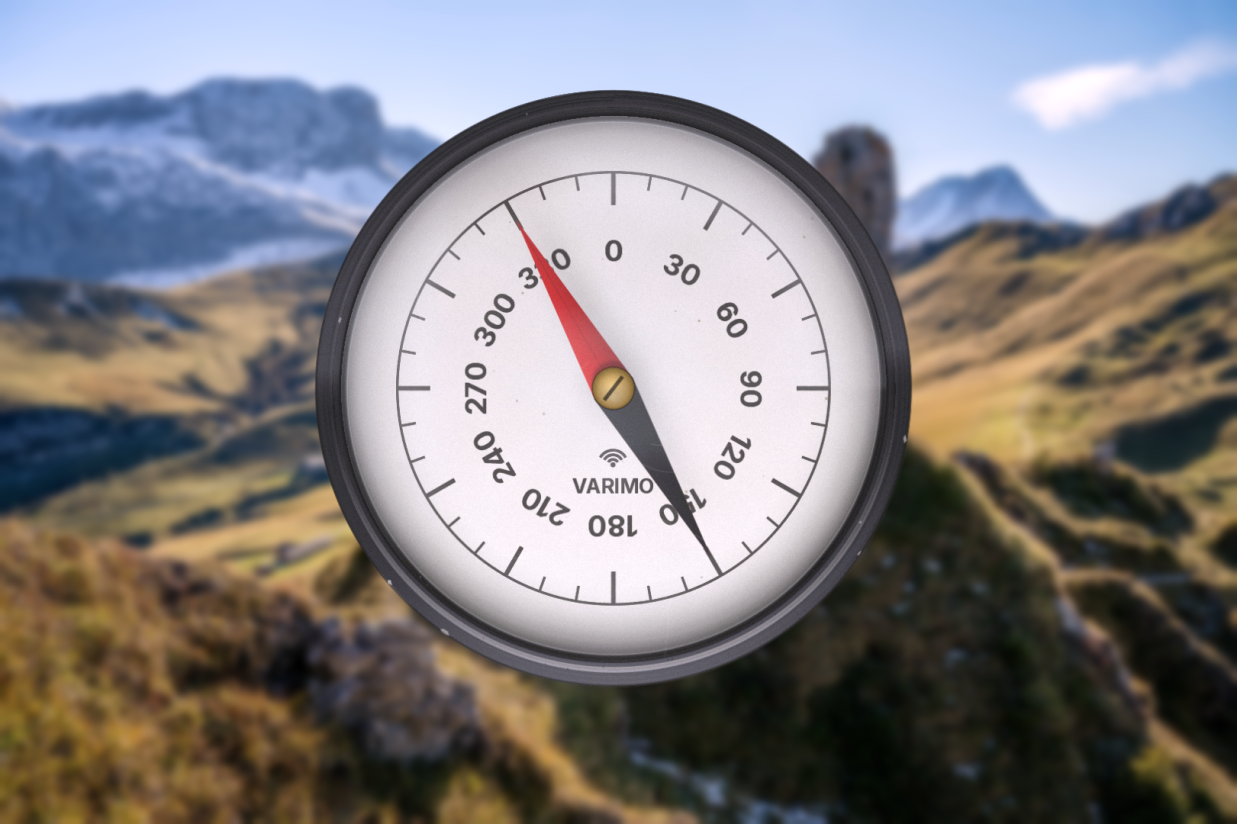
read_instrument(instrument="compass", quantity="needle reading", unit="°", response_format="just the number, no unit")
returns 330
